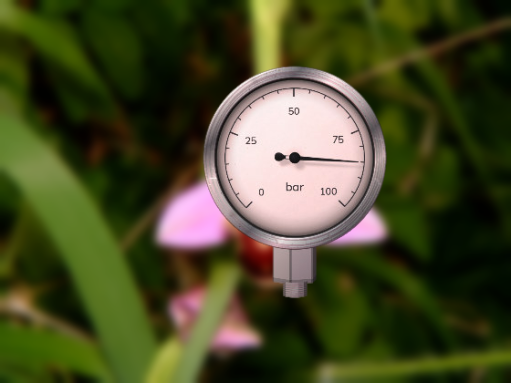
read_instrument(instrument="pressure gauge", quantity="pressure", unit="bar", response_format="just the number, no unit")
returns 85
